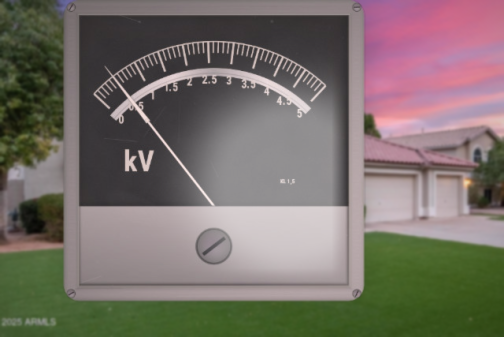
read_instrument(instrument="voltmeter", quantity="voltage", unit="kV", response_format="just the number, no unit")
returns 0.5
